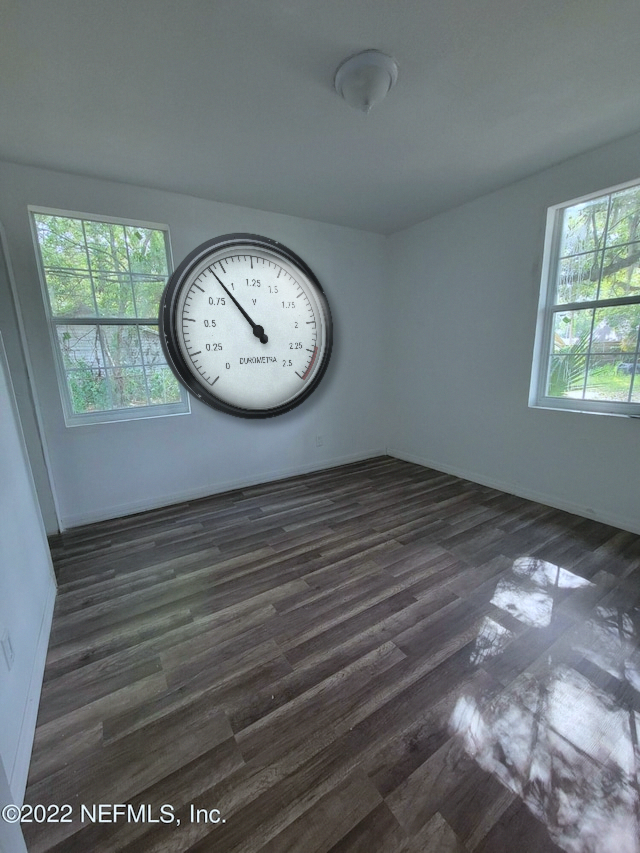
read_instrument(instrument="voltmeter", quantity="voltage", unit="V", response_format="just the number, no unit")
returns 0.9
